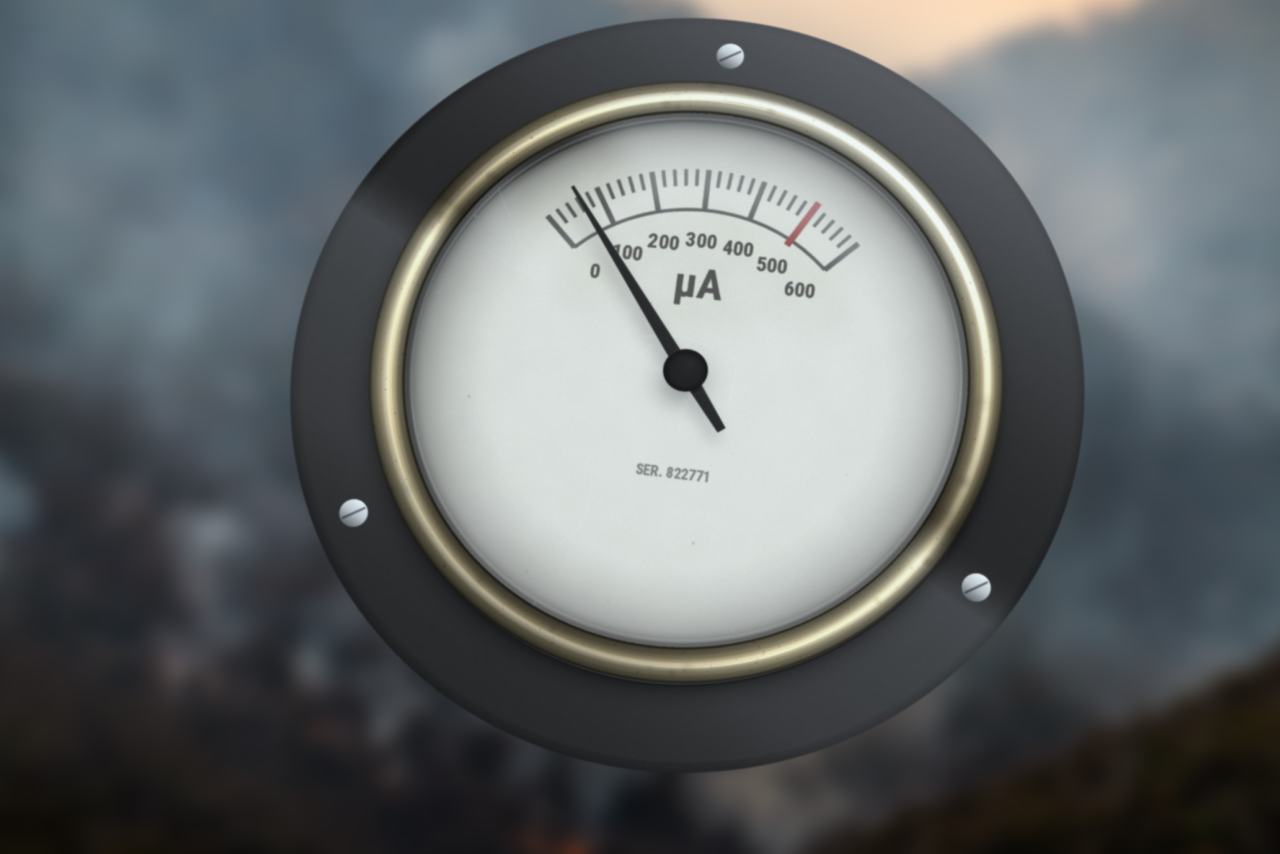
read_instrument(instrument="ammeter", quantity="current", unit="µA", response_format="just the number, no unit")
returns 60
